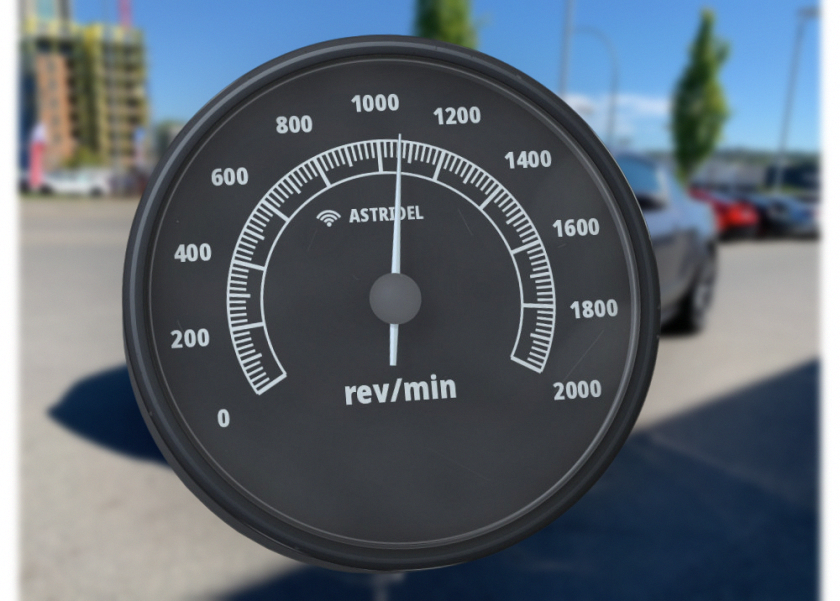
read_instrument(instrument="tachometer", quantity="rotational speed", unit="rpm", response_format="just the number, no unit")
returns 1060
